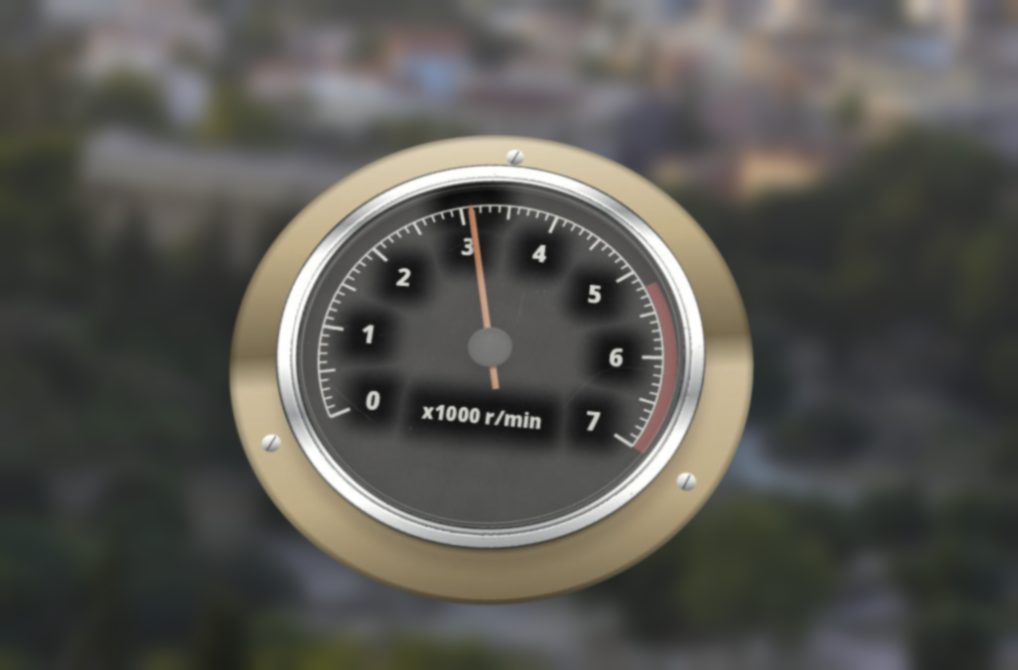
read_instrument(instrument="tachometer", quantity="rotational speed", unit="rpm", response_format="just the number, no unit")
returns 3100
